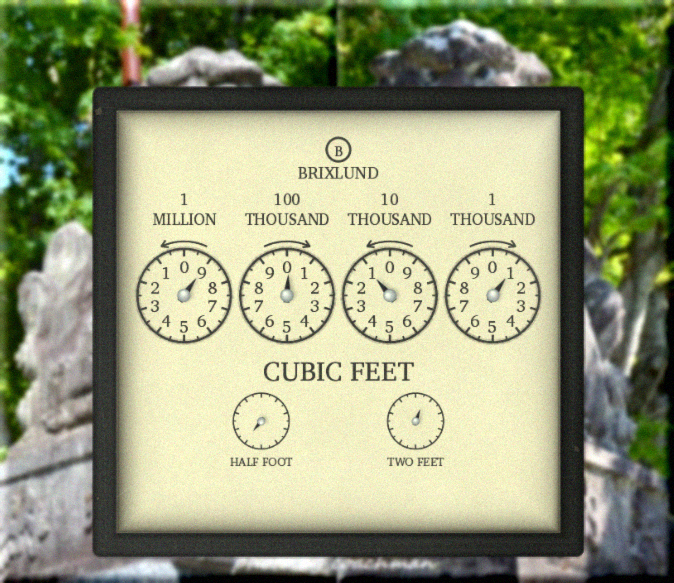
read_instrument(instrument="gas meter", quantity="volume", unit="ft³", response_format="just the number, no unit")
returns 901100
